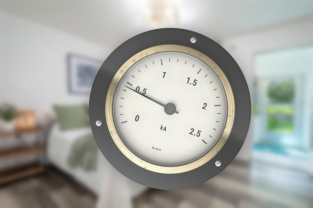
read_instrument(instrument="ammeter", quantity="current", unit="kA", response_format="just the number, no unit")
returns 0.45
